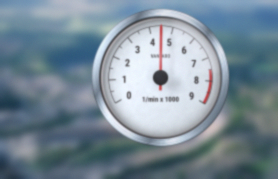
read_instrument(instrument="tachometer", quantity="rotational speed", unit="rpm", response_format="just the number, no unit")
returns 4500
